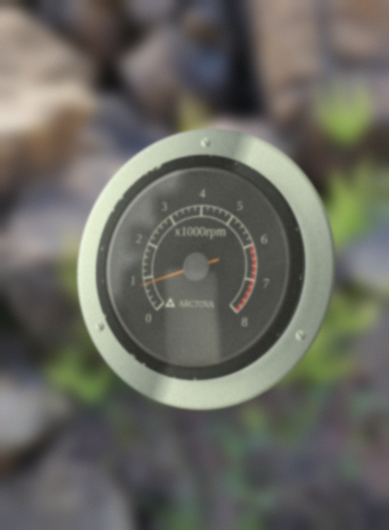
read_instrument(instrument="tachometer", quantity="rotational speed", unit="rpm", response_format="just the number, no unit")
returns 800
